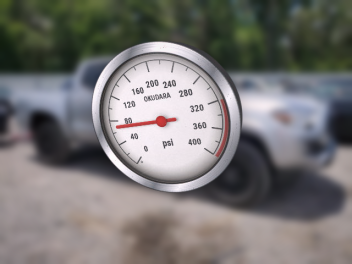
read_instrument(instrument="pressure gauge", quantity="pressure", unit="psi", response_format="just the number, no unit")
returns 70
